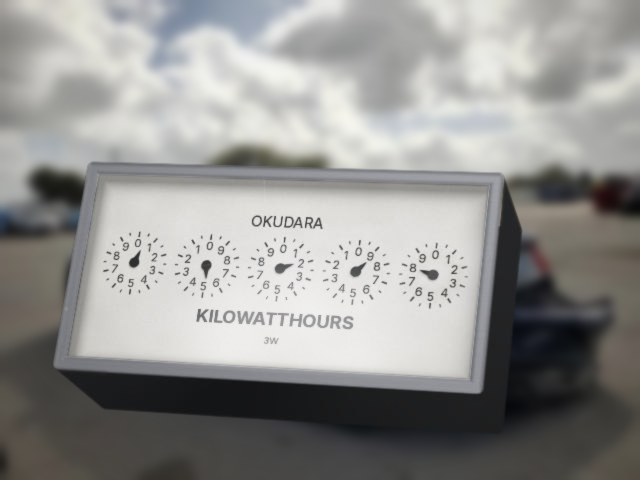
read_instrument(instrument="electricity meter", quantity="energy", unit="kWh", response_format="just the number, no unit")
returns 5188
